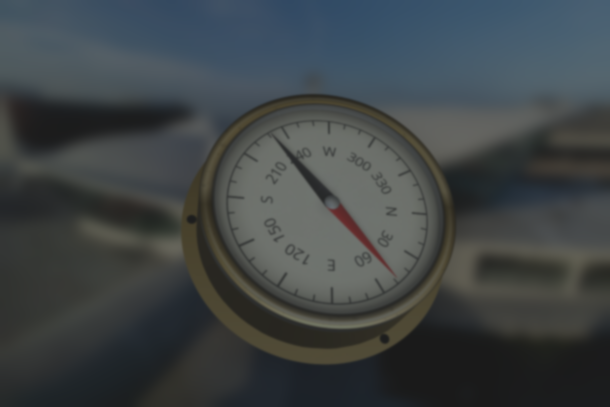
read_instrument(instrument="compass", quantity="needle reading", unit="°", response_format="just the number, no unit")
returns 50
